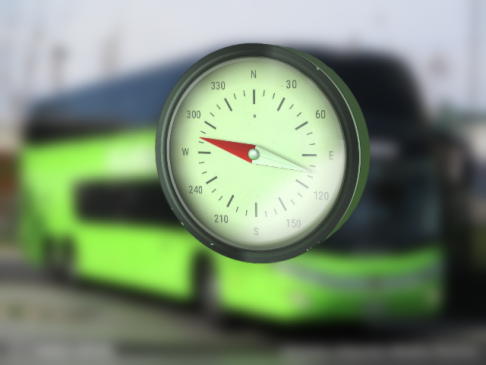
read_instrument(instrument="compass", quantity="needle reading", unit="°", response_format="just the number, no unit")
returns 285
